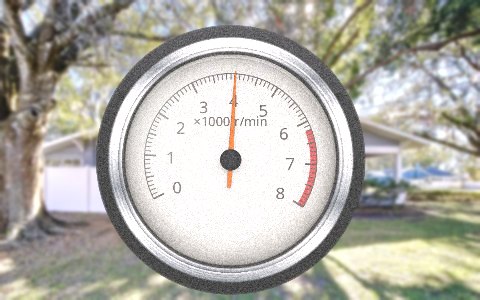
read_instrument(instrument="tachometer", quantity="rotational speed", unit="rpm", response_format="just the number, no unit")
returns 4000
